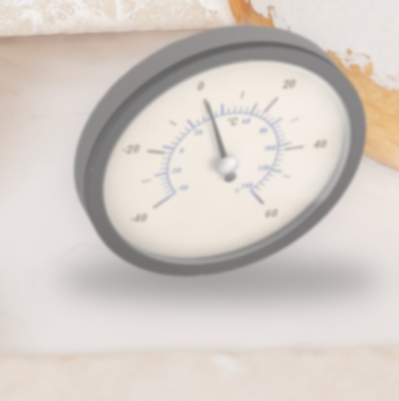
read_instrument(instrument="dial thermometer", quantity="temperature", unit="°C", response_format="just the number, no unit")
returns 0
